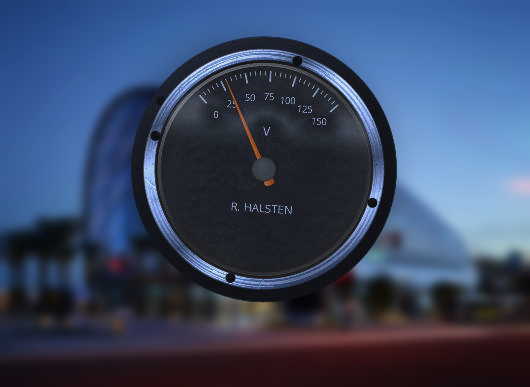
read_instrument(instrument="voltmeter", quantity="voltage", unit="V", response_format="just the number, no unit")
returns 30
